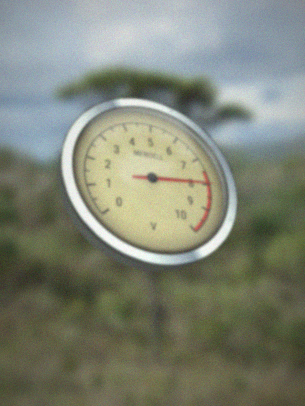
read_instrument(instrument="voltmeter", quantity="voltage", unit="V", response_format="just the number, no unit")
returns 8
